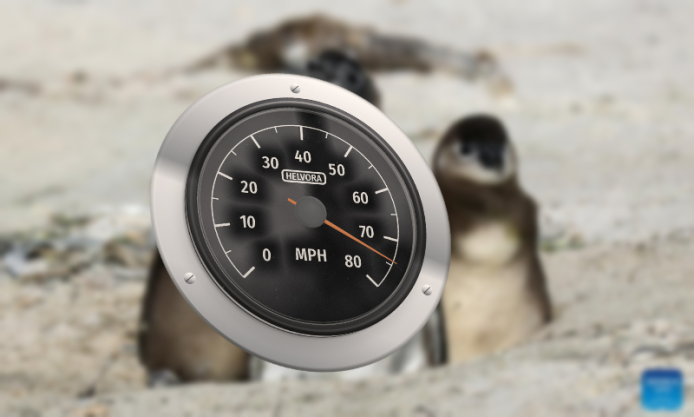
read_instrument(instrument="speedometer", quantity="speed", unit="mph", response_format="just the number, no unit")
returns 75
